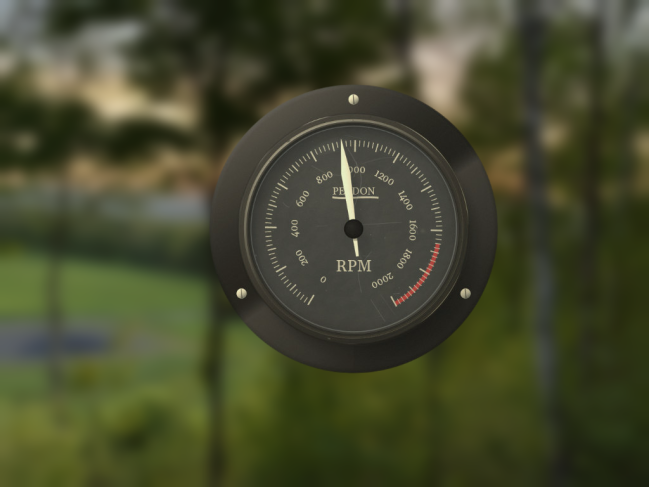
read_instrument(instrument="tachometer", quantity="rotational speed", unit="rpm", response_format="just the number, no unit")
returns 940
